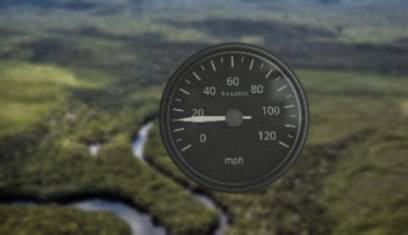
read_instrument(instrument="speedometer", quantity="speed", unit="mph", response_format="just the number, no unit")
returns 15
